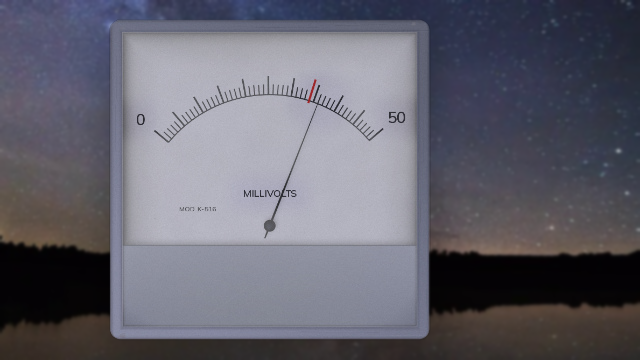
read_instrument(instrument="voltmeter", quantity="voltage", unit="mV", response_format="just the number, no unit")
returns 36
